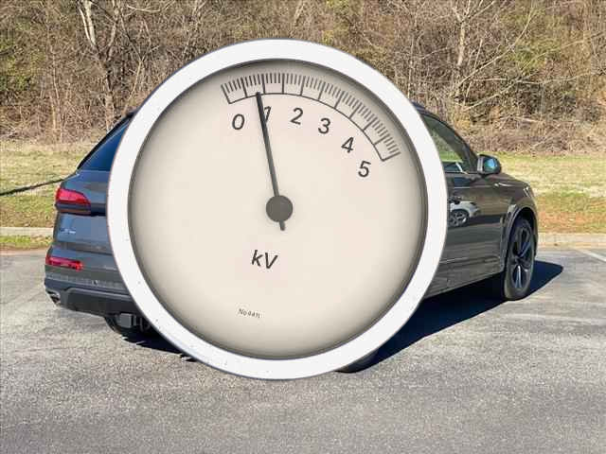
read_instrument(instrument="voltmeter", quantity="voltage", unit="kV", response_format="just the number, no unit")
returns 0.8
